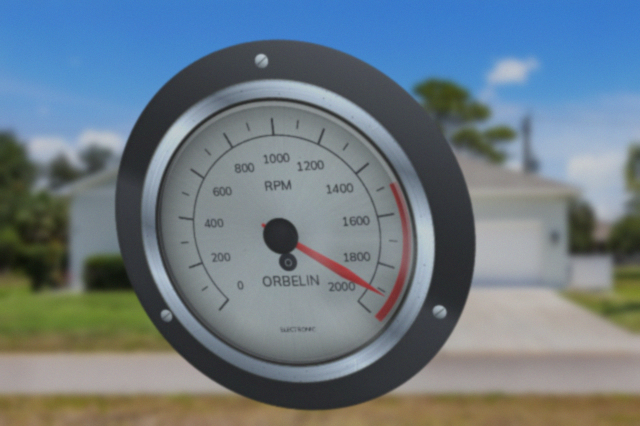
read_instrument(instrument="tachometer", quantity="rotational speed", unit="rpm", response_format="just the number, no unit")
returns 1900
